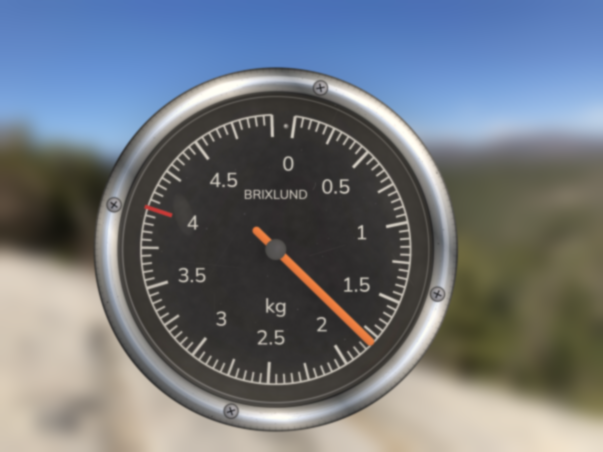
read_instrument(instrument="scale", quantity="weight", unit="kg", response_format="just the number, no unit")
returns 1.8
